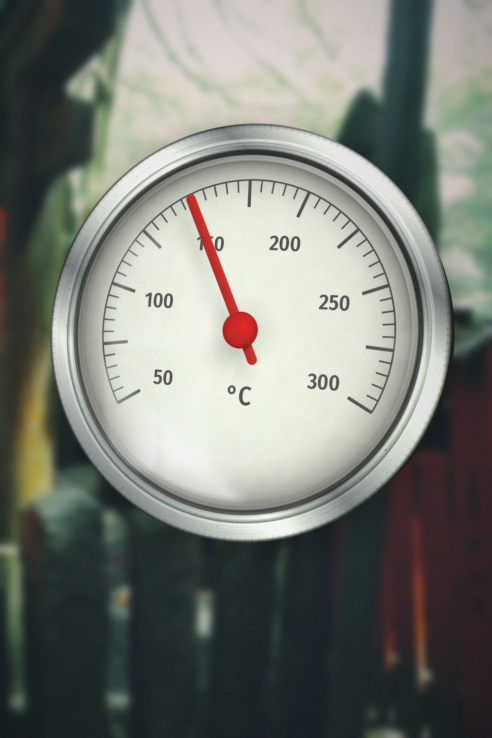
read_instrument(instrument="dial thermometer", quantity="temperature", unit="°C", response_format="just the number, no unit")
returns 150
